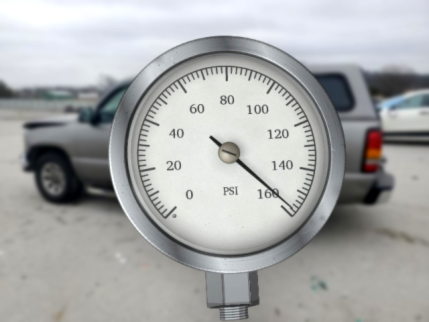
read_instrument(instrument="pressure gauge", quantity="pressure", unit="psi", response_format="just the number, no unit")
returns 158
